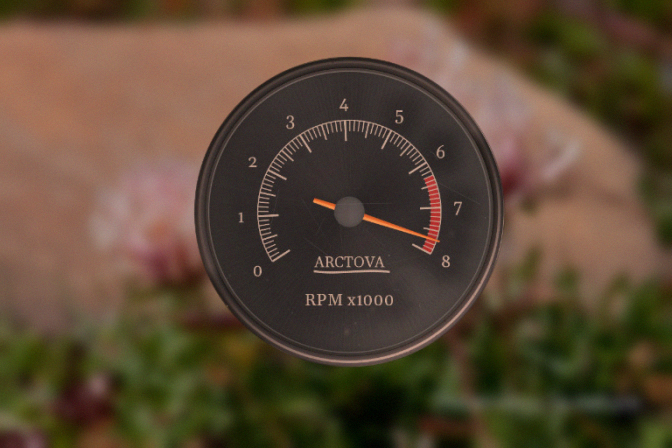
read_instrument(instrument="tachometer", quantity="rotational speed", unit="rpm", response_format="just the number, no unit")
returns 7700
